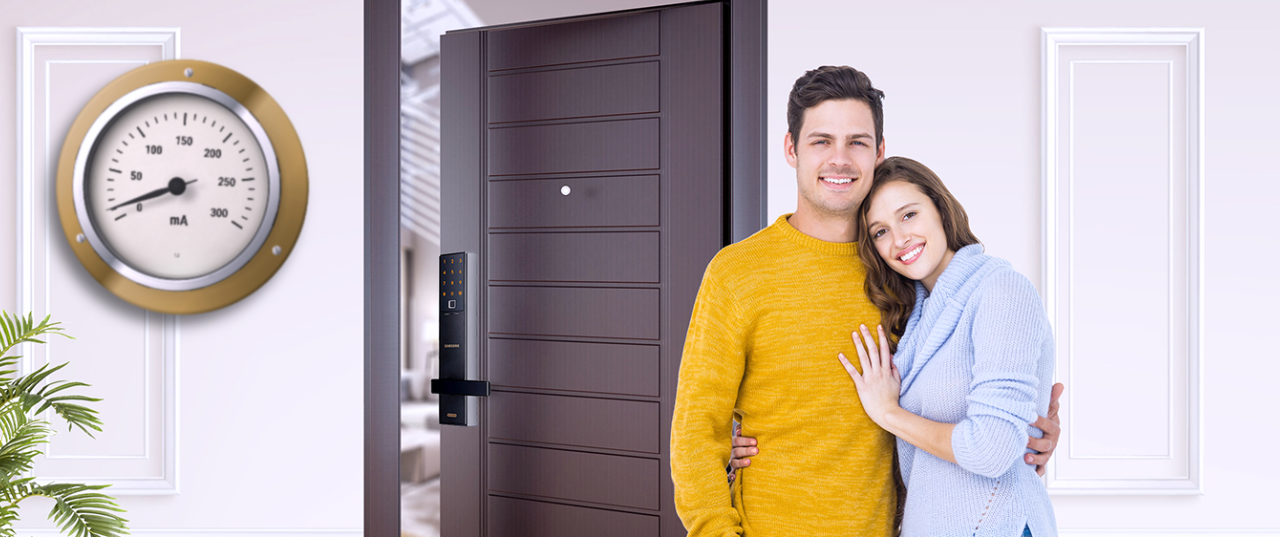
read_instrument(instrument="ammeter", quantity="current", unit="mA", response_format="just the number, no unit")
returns 10
